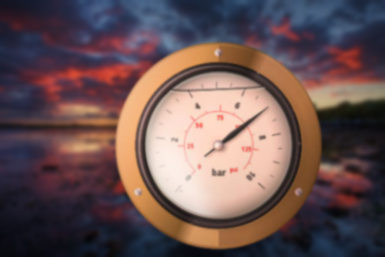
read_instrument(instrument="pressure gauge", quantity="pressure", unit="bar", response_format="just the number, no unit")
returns 7
